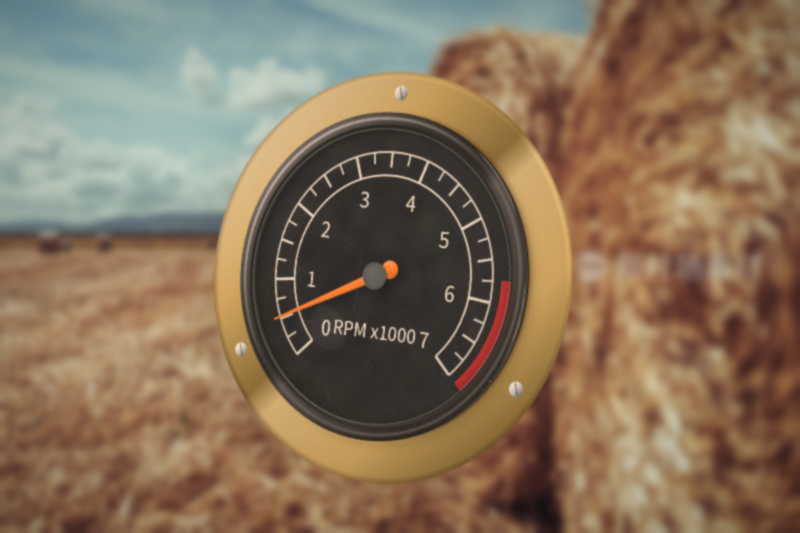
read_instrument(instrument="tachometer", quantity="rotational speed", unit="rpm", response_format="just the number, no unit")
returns 500
